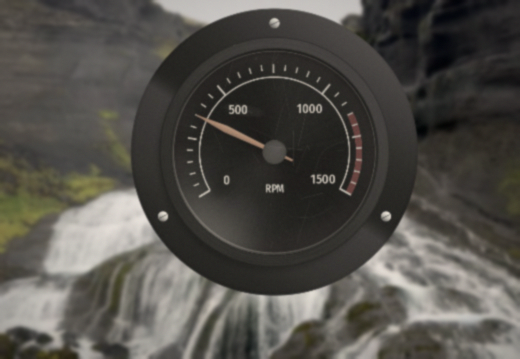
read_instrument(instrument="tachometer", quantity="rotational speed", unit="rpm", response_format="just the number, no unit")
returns 350
